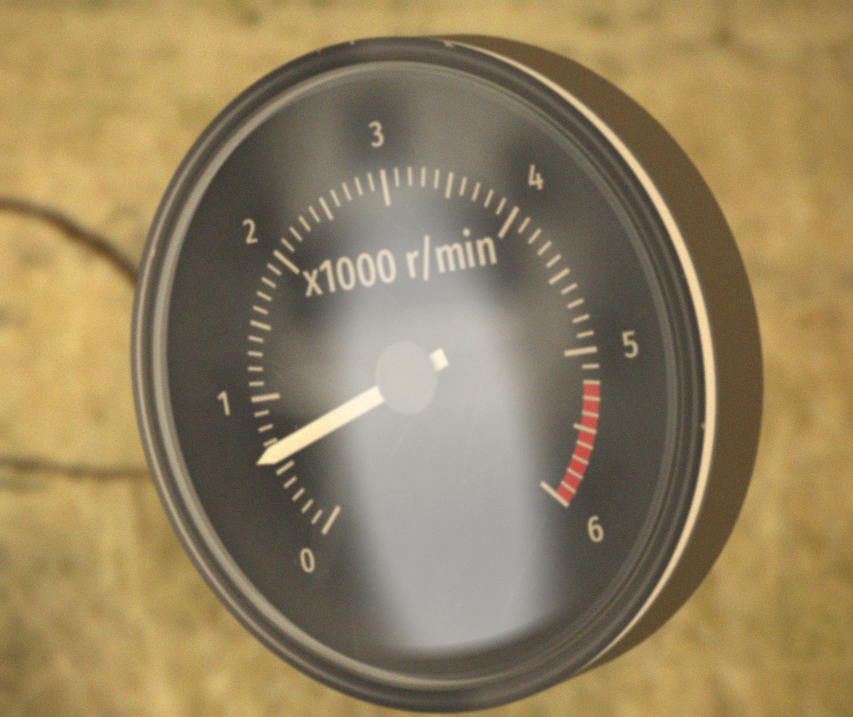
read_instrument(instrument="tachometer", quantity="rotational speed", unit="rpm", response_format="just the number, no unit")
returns 600
